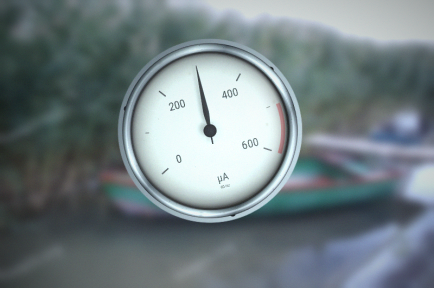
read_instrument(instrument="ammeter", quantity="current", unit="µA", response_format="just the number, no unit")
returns 300
